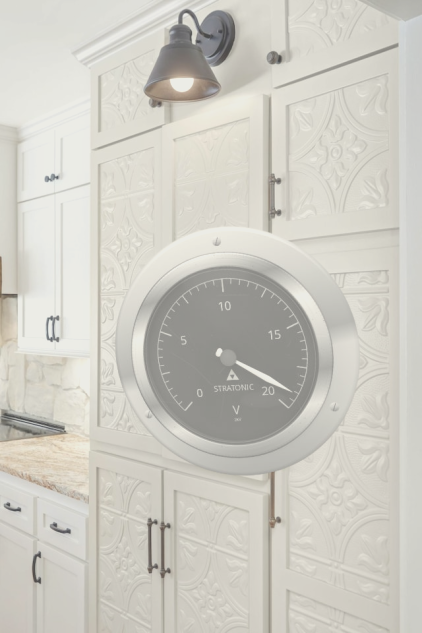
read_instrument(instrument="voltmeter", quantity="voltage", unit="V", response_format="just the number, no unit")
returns 19
